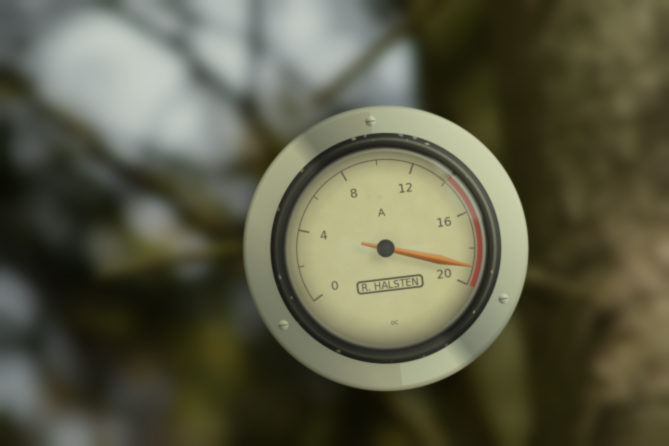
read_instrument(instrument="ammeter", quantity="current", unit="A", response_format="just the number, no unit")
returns 19
